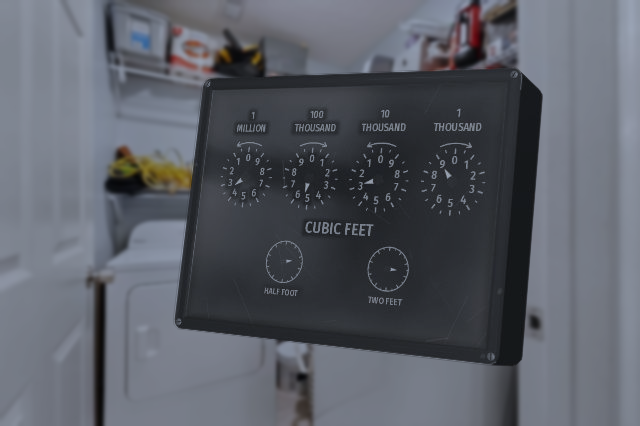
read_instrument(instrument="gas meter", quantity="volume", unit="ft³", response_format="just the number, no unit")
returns 352900
